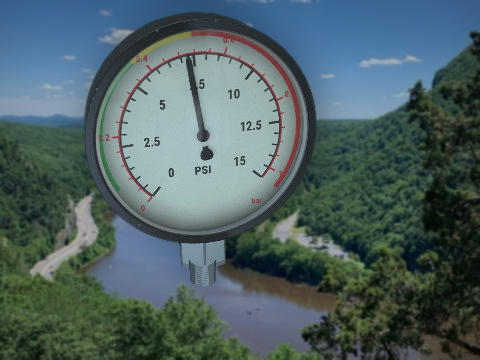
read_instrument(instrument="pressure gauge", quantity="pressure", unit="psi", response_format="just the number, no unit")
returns 7.25
